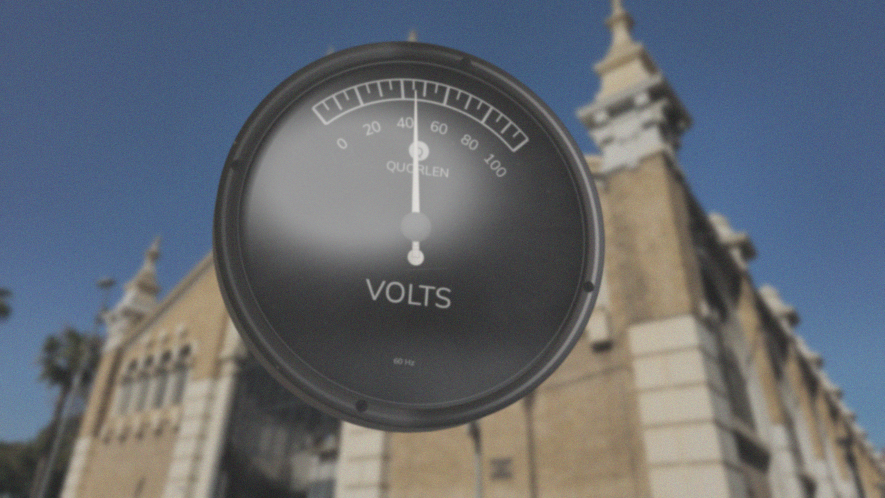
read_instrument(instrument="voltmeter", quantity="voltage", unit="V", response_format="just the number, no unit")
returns 45
